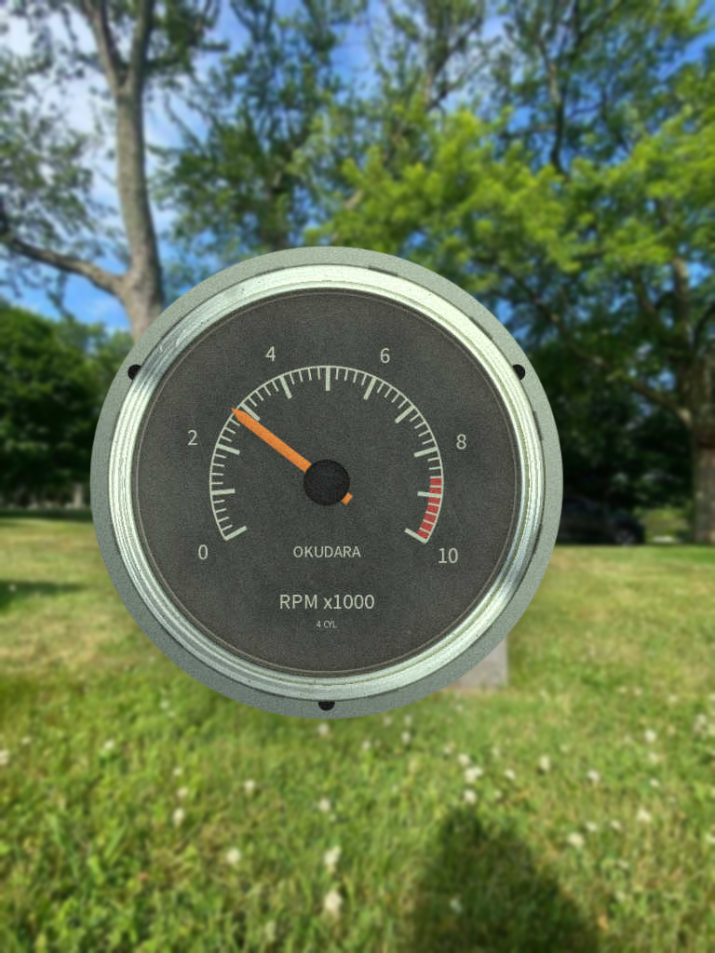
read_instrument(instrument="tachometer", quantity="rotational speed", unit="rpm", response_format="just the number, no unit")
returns 2800
